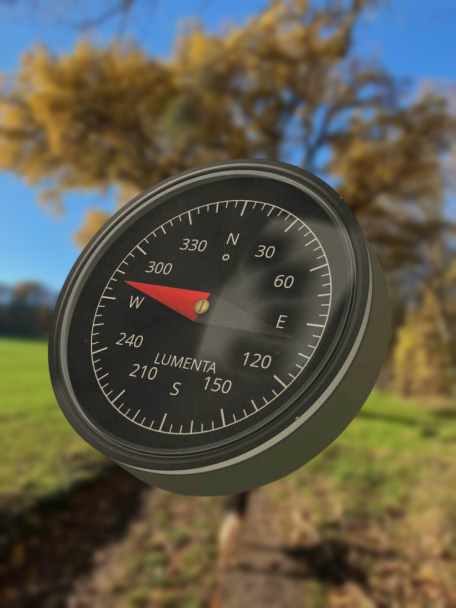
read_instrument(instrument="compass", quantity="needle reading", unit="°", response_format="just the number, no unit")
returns 280
